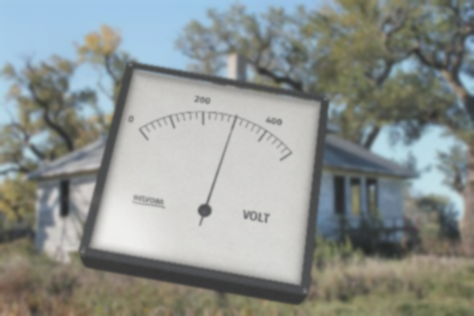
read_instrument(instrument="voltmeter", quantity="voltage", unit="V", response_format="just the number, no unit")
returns 300
